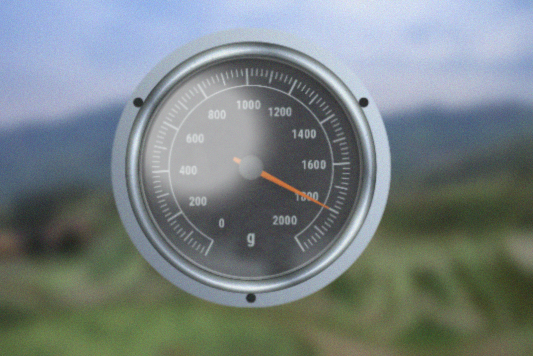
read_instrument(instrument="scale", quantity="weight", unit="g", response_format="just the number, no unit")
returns 1800
